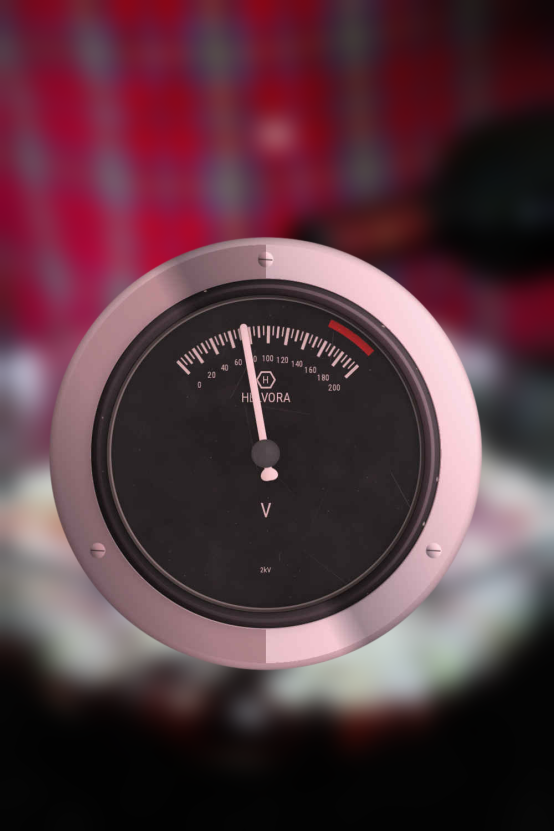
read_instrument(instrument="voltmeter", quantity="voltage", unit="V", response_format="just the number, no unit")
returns 75
